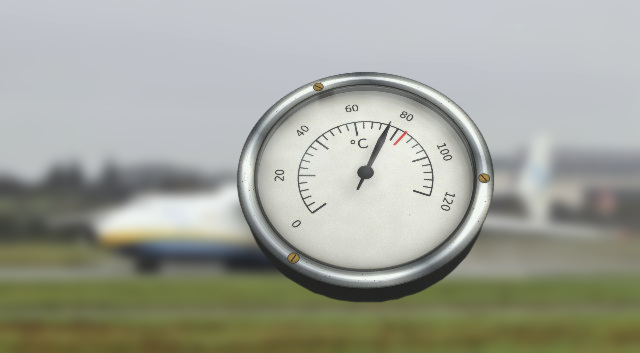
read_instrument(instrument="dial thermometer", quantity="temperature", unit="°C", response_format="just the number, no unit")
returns 76
